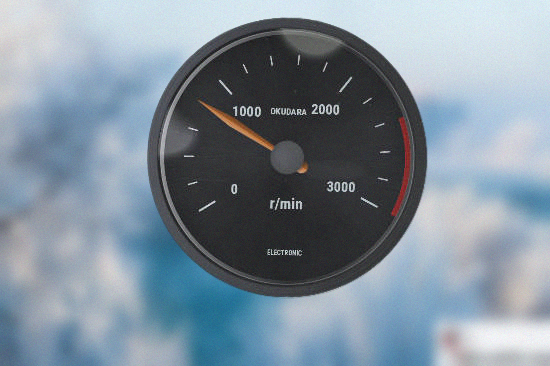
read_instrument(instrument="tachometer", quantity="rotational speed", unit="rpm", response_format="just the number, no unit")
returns 800
